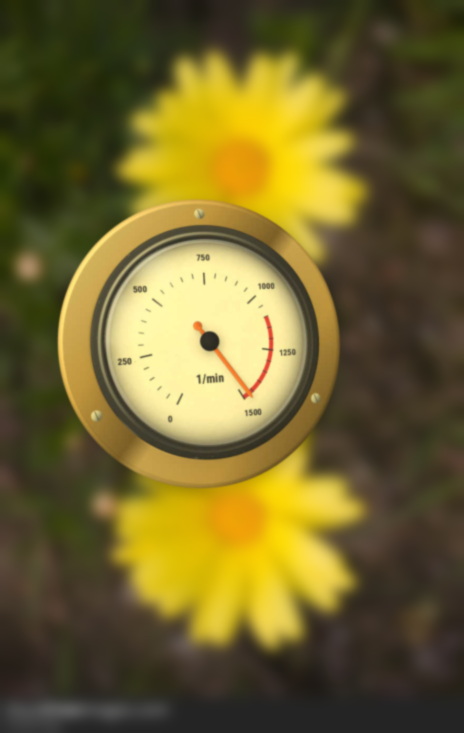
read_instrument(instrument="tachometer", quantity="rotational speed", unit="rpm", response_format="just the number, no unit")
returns 1475
